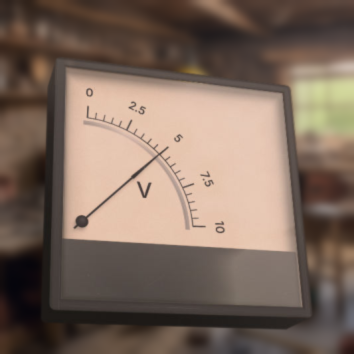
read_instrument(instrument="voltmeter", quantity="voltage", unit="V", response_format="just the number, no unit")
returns 5
